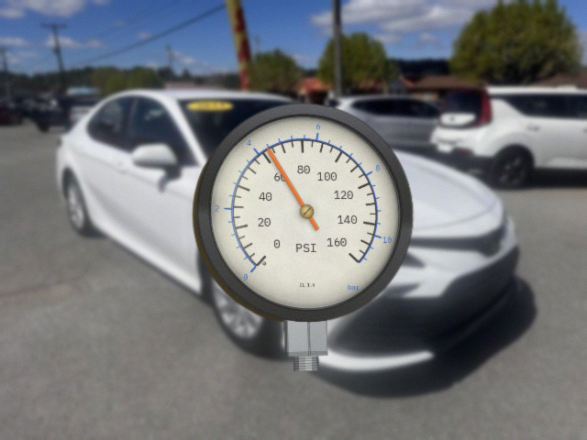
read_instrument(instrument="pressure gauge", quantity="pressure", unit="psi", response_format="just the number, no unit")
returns 62.5
